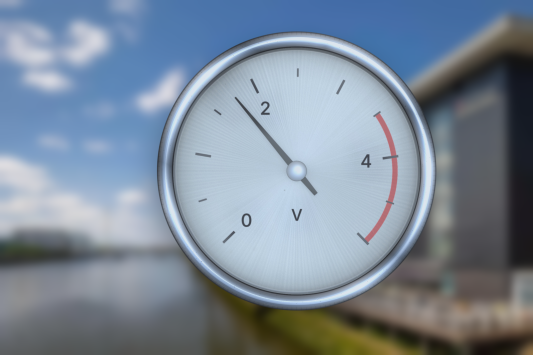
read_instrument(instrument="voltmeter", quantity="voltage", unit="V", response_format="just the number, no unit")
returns 1.75
